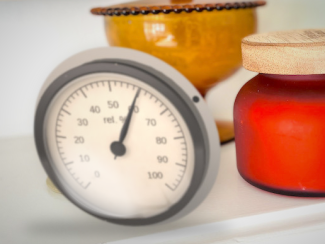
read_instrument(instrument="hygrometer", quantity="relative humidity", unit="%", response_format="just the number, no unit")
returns 60
